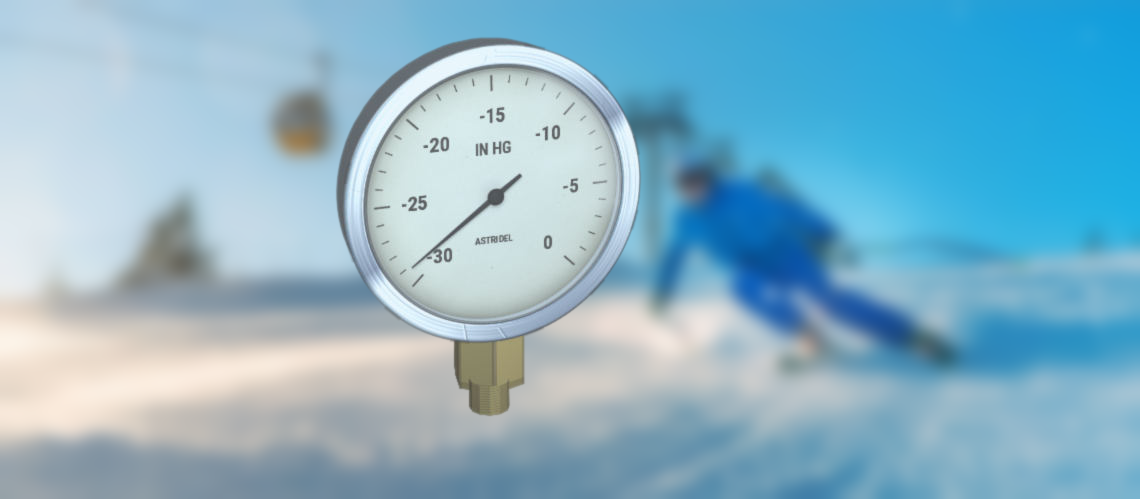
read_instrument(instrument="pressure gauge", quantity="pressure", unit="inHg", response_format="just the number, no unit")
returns -29
